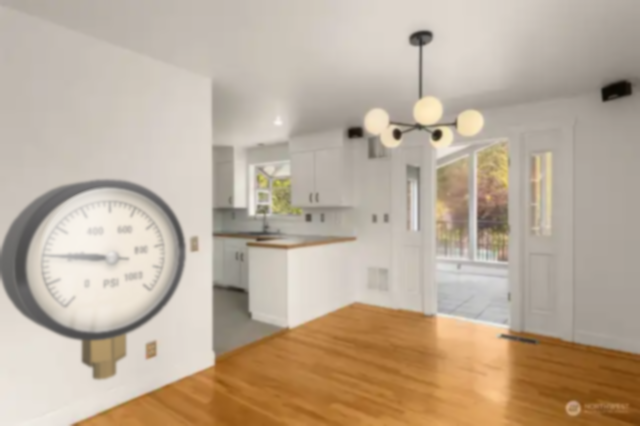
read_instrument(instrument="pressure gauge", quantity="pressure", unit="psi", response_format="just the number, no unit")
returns 200
